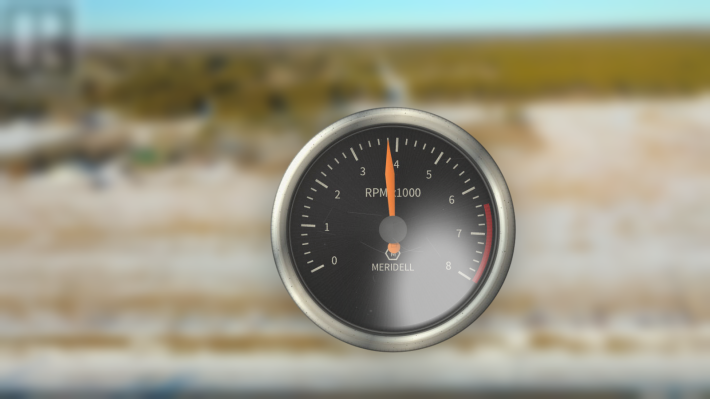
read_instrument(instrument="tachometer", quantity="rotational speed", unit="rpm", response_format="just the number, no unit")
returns 3800
